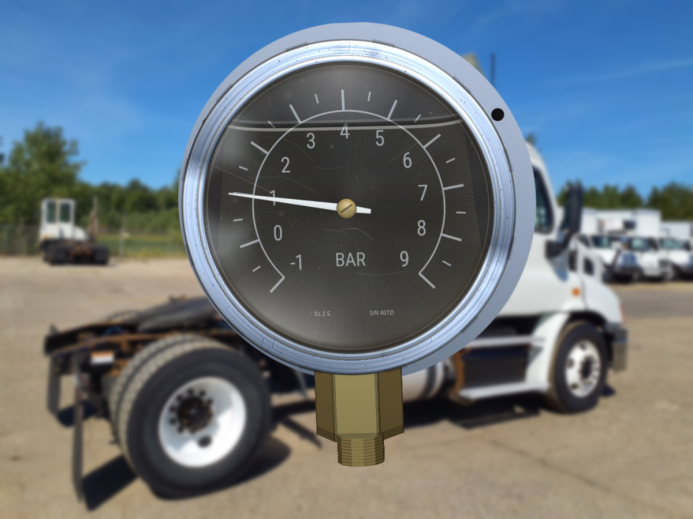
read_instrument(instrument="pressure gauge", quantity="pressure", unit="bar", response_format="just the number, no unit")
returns 1
